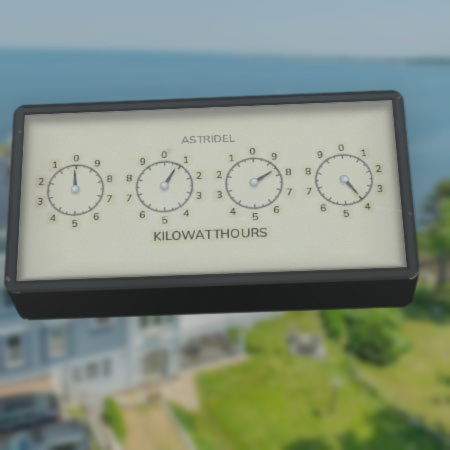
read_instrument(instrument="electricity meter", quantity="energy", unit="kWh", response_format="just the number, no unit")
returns 84
